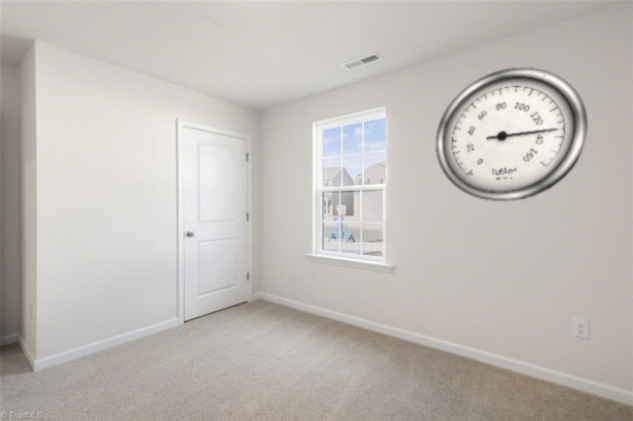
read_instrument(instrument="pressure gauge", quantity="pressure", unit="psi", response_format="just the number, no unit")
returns 135
